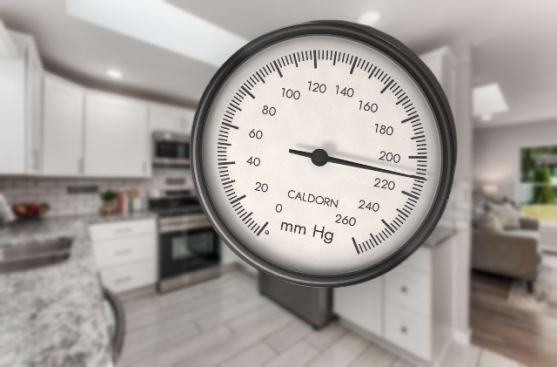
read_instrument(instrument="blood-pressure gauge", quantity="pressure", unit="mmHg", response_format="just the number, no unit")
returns 210
